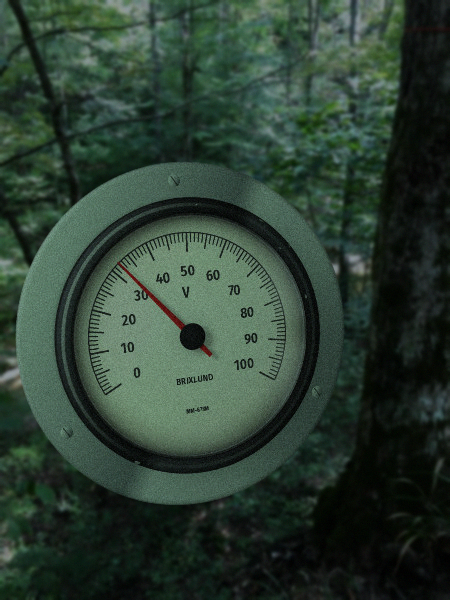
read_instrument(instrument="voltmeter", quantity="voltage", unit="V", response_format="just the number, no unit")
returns 32
